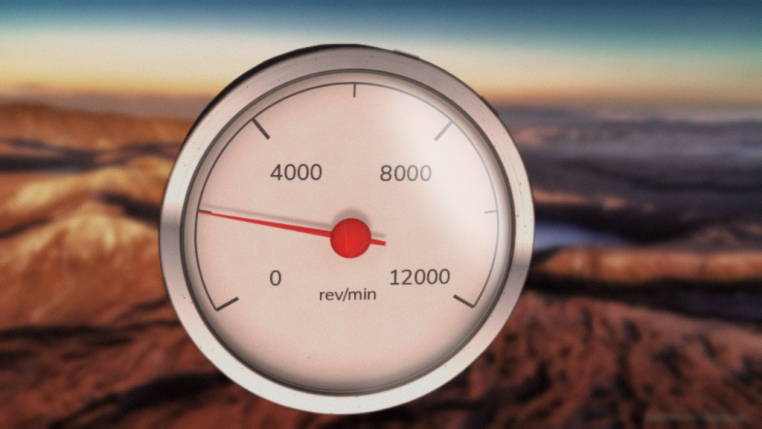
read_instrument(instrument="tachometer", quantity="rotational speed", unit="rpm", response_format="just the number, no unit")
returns 2000
